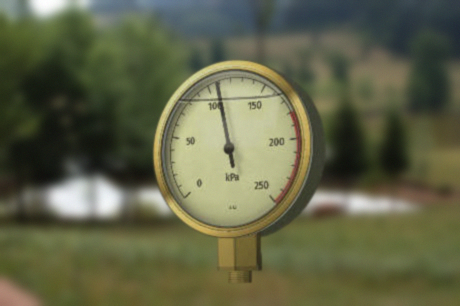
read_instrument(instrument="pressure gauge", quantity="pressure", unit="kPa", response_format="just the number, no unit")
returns 110
